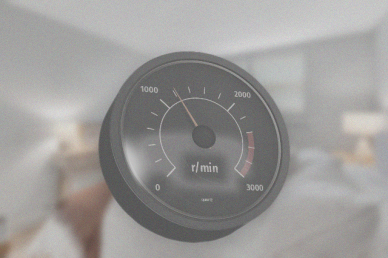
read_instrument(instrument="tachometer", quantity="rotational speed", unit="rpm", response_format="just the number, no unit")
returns 1200
